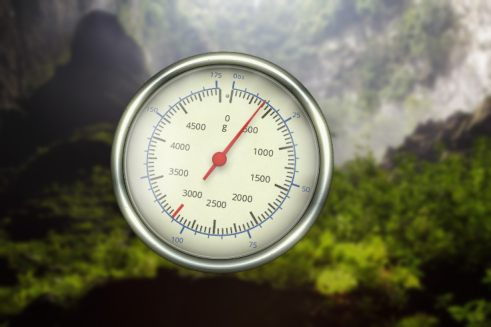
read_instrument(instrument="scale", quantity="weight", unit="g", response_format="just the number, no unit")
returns 400
